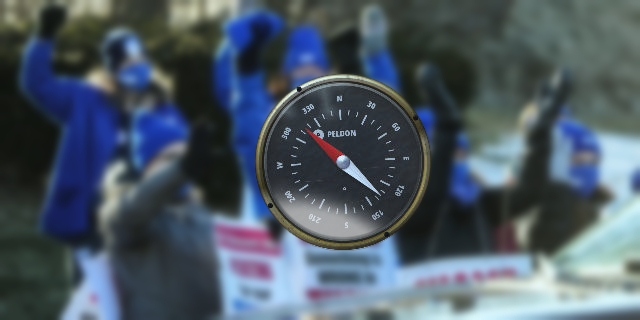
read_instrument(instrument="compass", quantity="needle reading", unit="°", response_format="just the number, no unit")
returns 315
